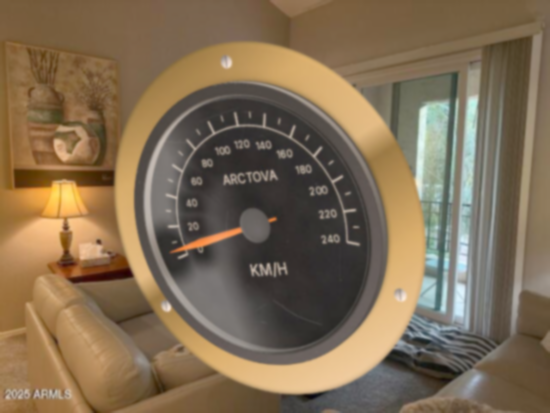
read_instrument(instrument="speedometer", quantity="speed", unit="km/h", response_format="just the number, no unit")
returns 5
